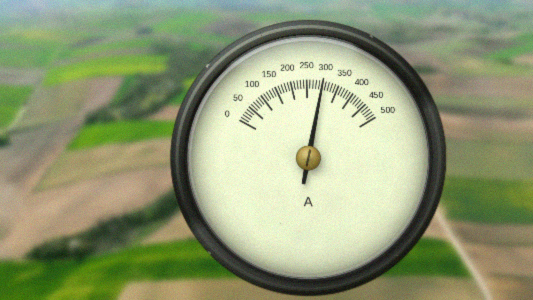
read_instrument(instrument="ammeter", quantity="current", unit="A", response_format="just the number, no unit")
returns 300
